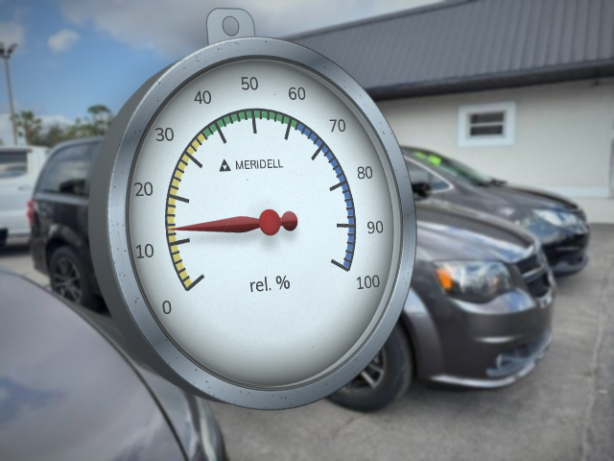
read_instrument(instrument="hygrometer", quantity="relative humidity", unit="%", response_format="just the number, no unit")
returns 13
